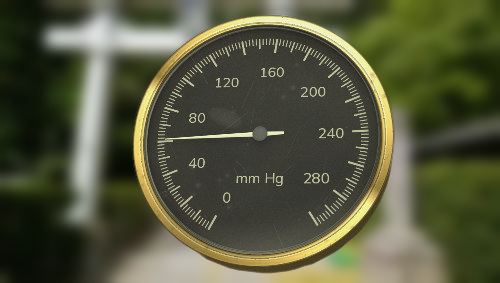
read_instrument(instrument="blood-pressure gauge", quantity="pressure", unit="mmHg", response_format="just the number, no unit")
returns 60
